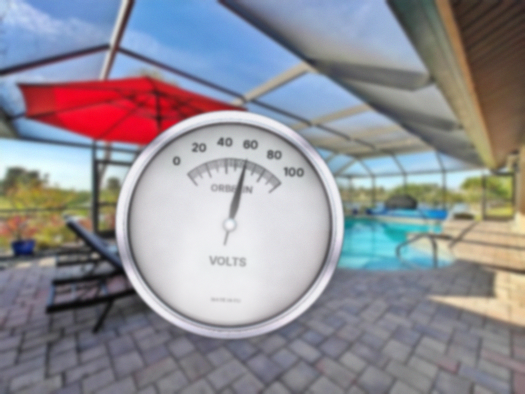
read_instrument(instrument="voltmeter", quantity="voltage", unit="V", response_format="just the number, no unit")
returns 60
